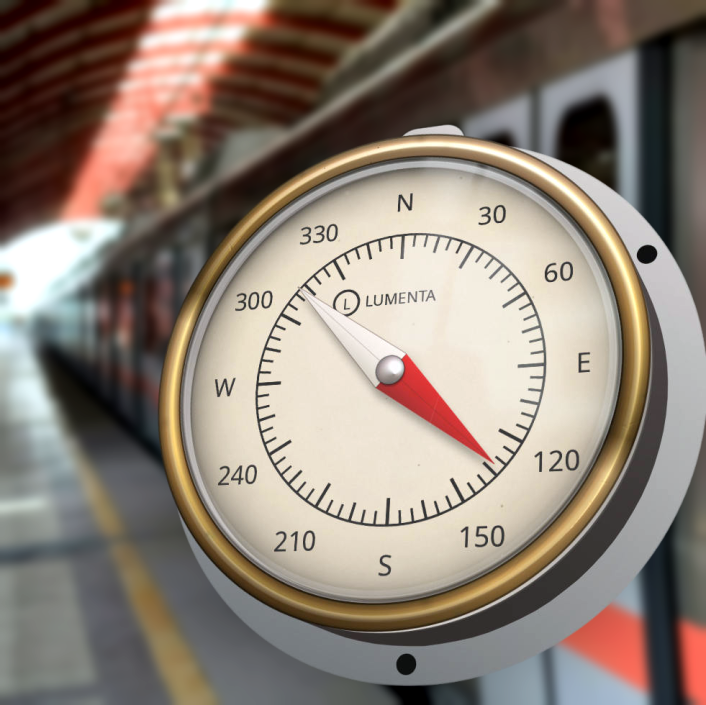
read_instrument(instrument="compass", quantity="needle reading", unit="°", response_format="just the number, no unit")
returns 132.5
